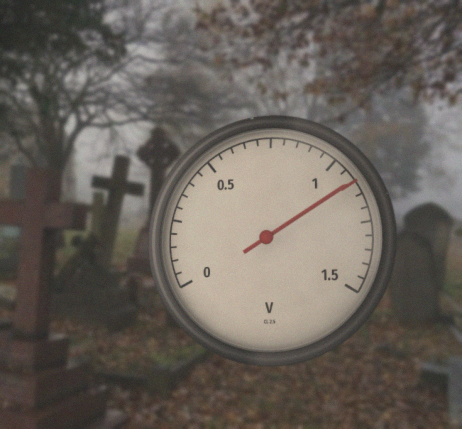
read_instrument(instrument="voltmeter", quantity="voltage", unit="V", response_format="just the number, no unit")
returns 1.1
